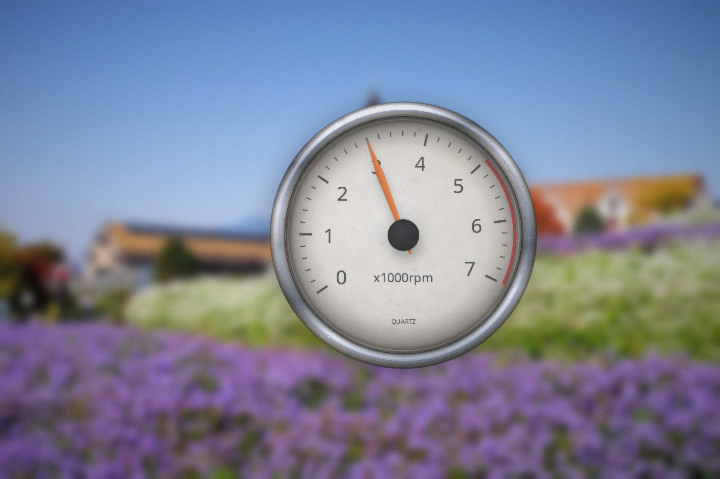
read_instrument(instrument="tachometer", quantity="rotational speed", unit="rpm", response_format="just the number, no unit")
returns 3000
